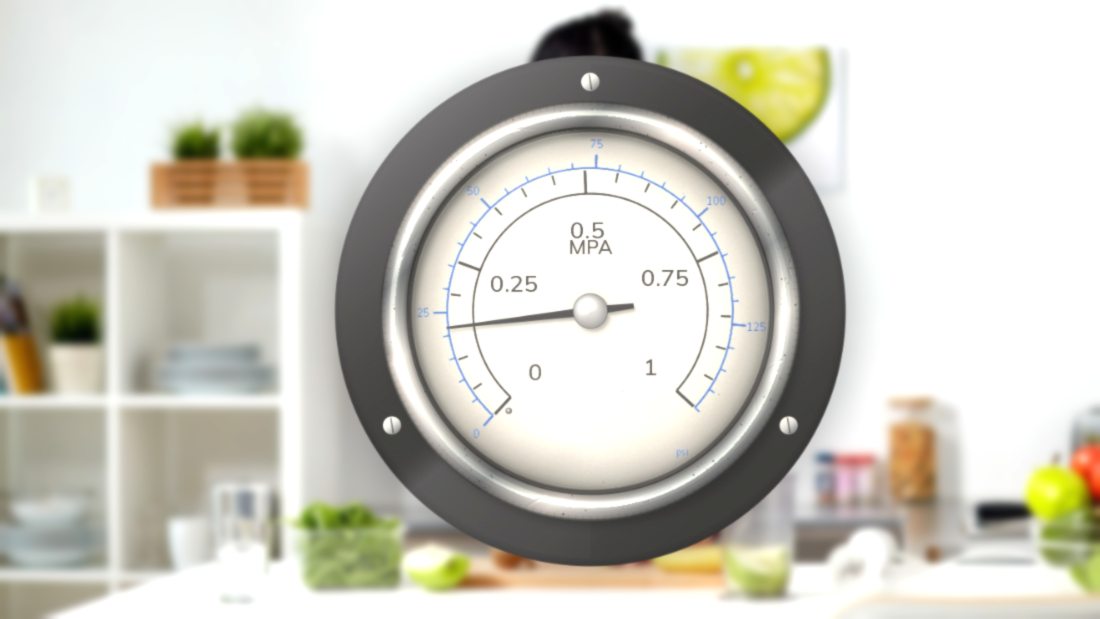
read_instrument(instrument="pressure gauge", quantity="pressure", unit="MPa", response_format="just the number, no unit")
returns 0.15
